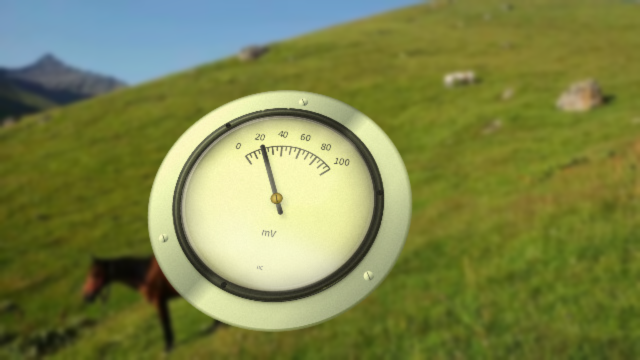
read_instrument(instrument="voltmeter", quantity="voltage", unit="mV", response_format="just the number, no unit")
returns 20
